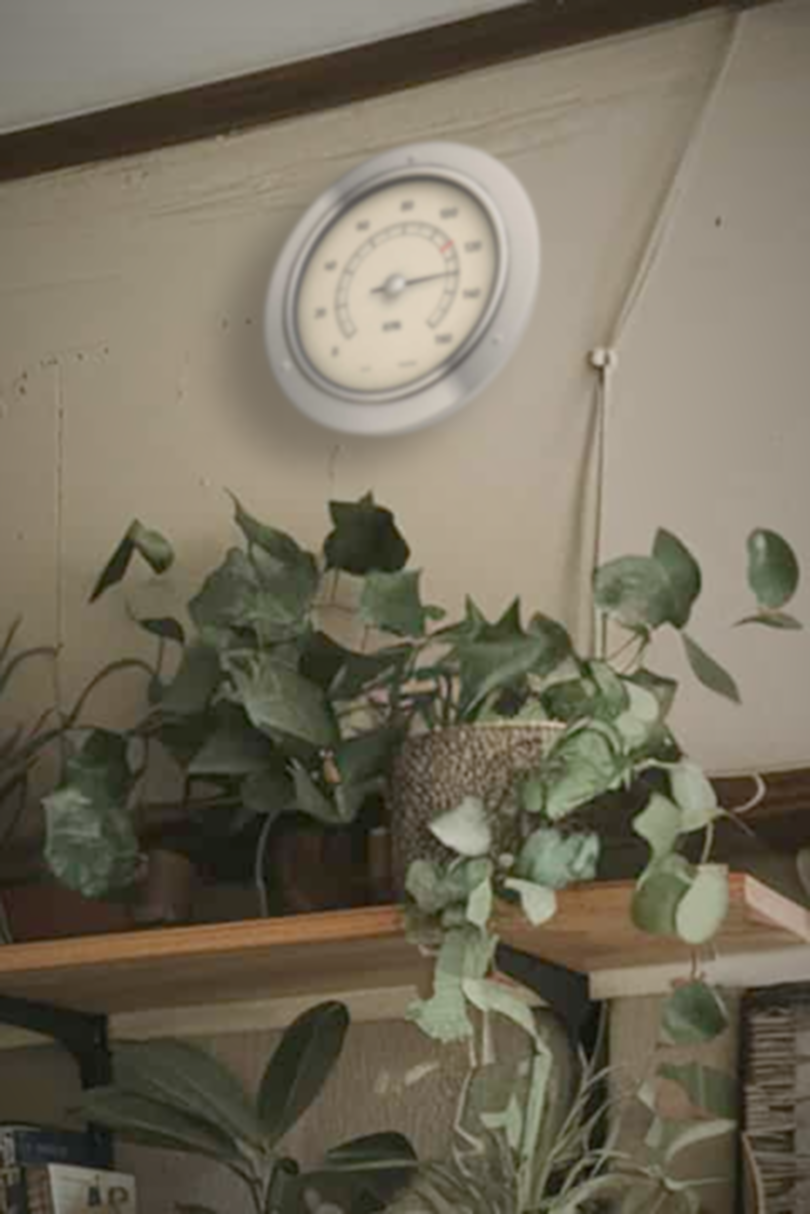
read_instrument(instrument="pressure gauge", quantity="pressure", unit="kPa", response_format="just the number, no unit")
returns 130
